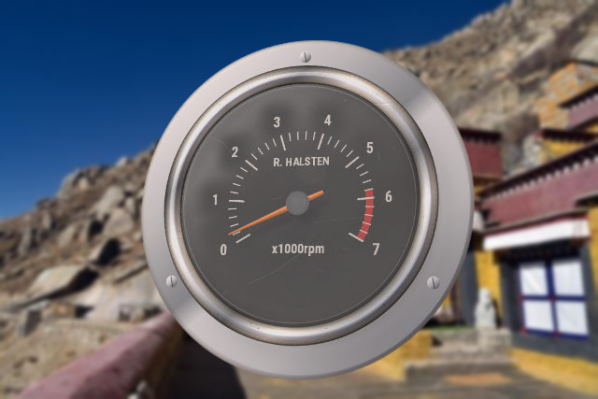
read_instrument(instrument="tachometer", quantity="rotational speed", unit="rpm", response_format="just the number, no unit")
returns 200
